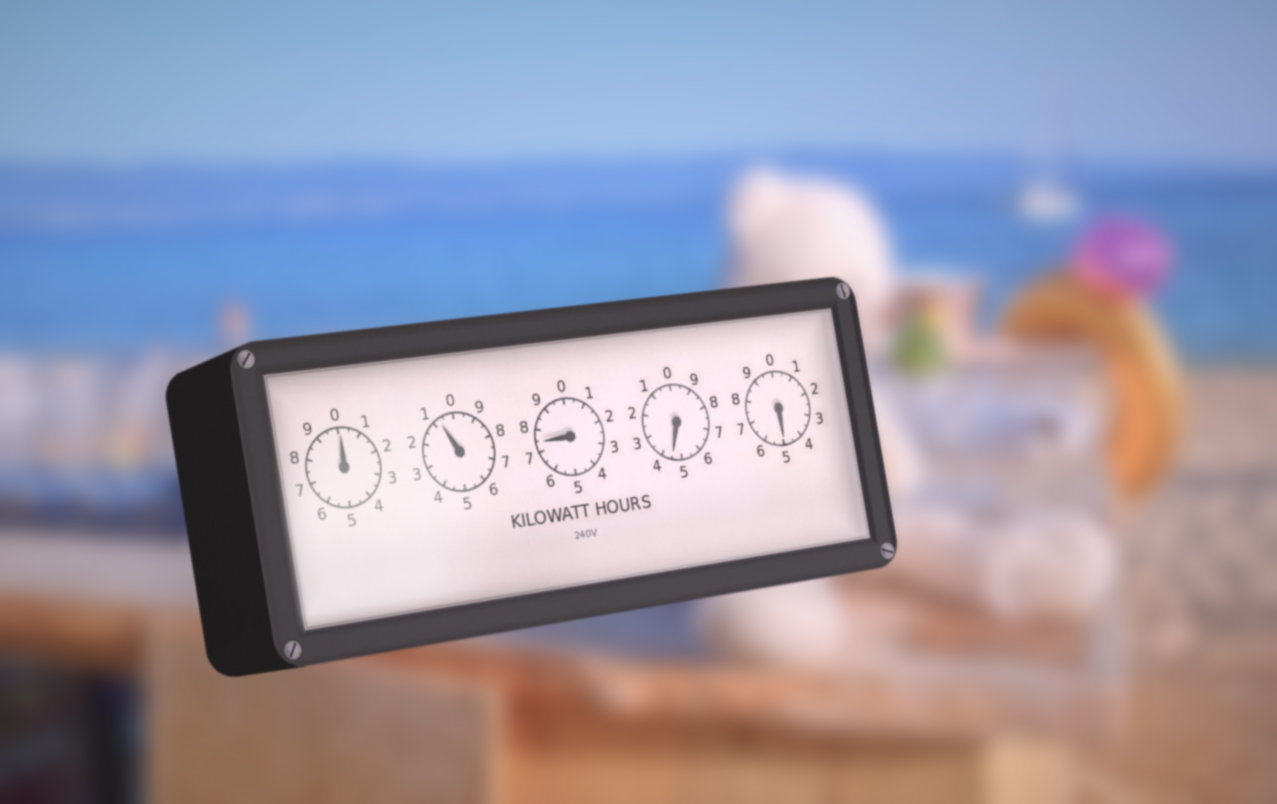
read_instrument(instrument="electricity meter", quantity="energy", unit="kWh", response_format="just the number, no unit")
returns 745
